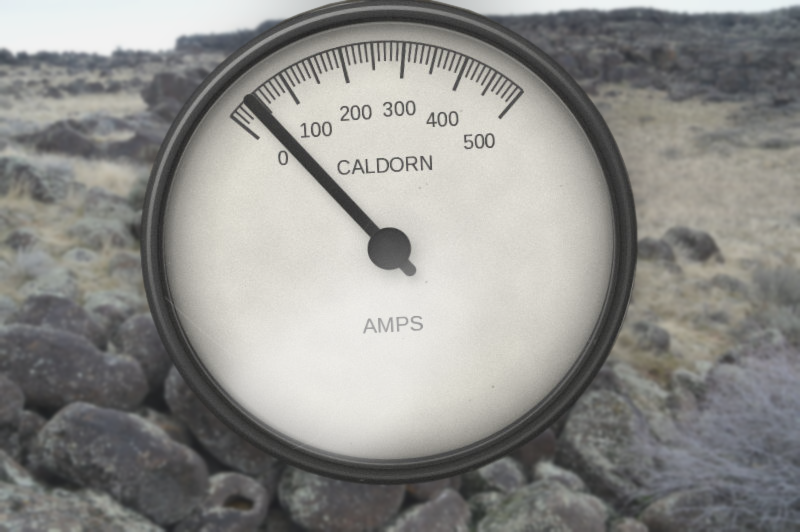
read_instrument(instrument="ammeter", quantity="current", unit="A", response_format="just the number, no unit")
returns 40
